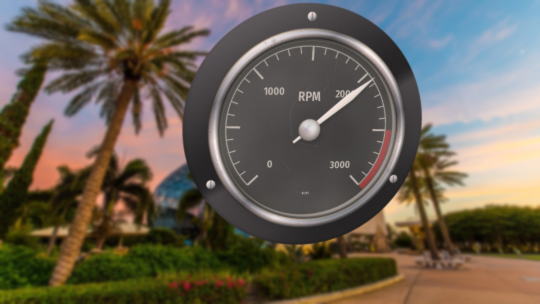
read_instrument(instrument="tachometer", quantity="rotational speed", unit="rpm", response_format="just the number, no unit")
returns 2050
